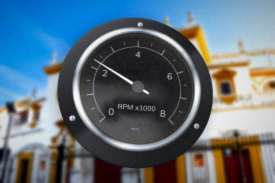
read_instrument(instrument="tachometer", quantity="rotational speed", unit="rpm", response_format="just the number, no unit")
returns 2250
